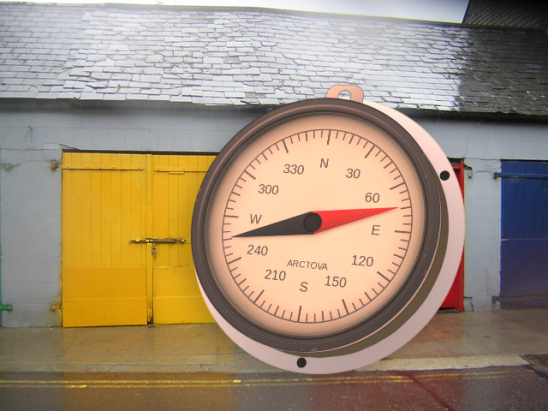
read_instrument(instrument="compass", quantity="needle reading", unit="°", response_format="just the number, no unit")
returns 75
